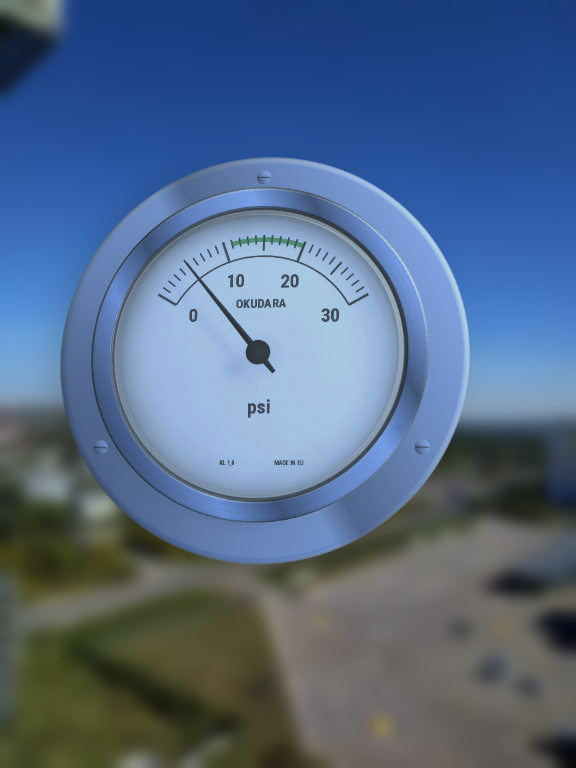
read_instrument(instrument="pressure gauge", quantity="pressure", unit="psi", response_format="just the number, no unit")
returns 5
